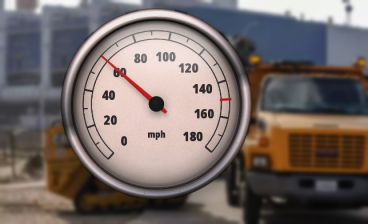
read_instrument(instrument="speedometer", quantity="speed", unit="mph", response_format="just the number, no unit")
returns 60
